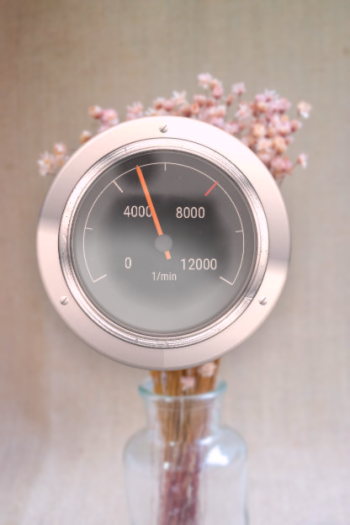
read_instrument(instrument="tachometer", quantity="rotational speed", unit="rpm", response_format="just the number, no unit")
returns 5000
